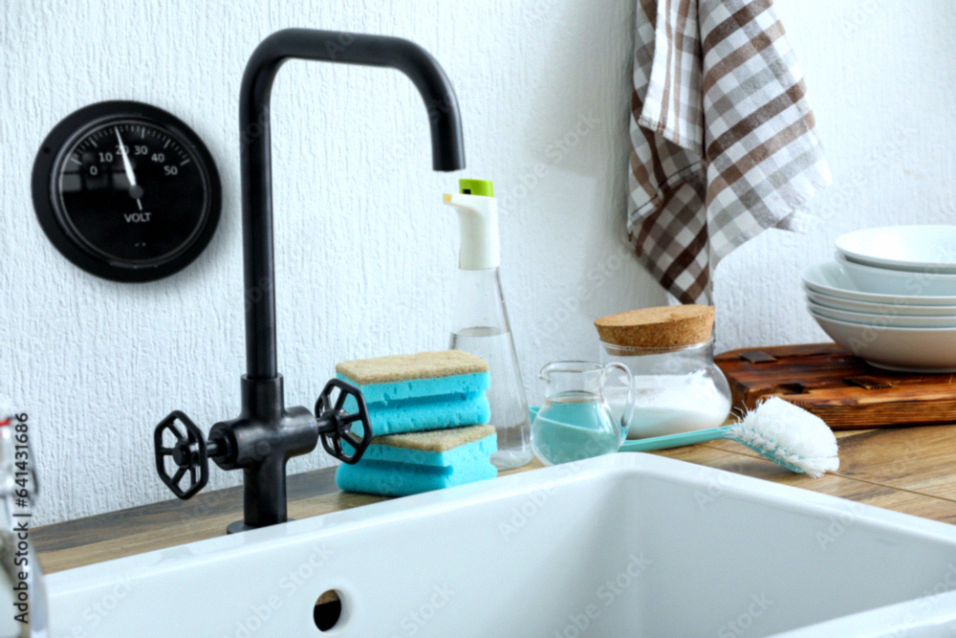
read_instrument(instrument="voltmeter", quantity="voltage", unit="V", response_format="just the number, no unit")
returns 20
